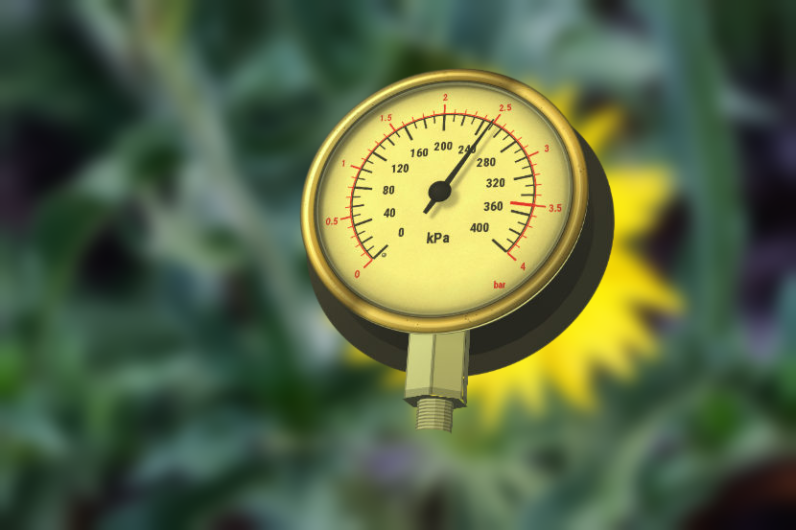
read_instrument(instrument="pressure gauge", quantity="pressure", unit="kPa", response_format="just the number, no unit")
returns 250
